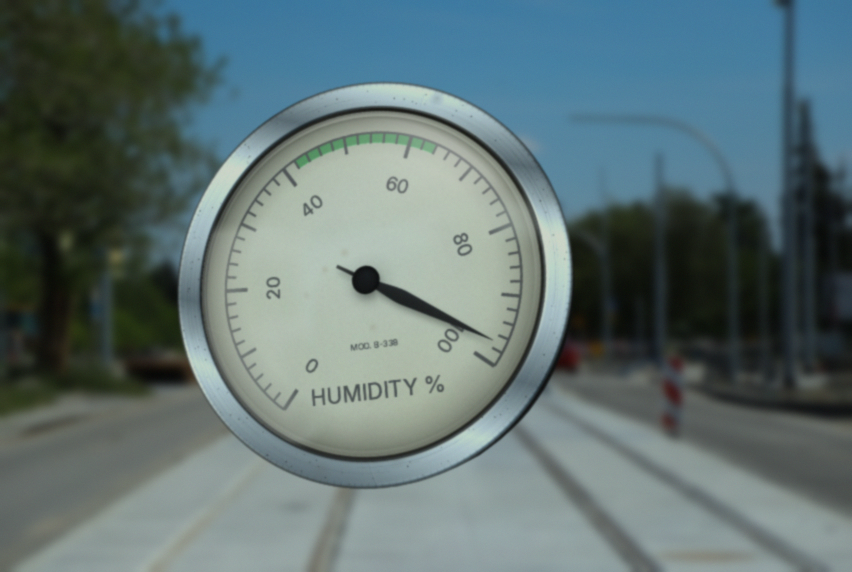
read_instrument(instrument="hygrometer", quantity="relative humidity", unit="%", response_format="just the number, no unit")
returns 97
